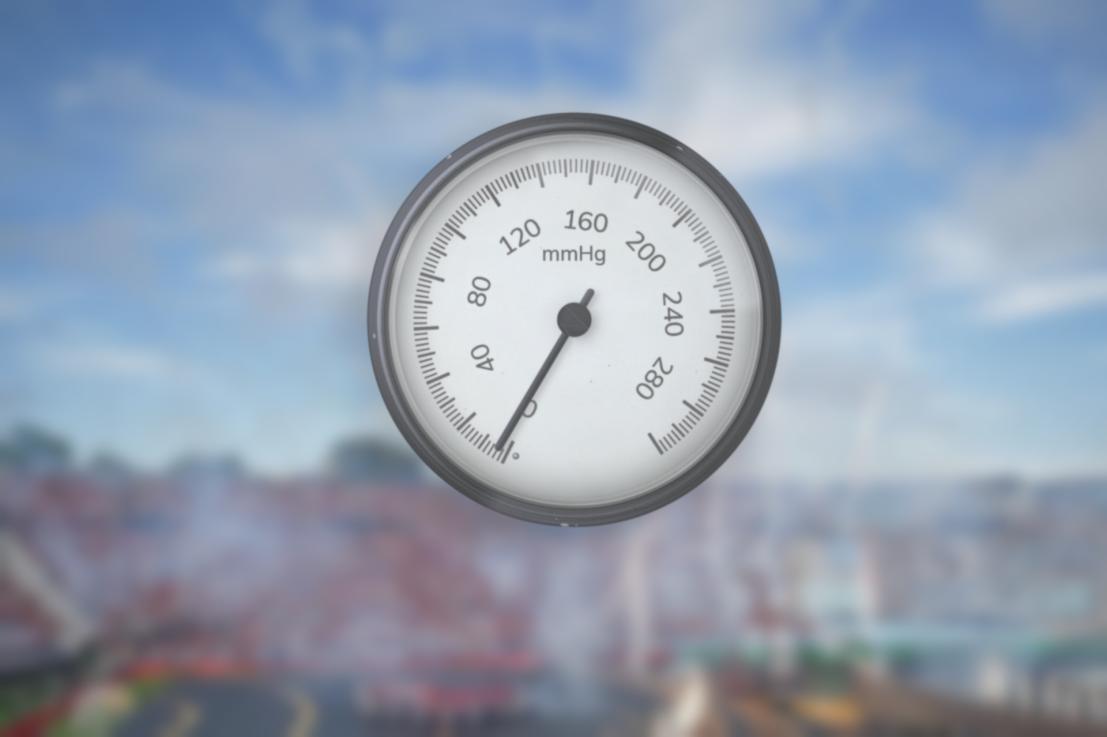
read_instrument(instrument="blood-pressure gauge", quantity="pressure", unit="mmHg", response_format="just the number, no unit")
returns 4
